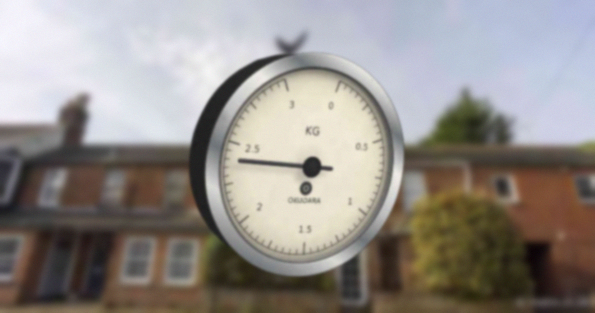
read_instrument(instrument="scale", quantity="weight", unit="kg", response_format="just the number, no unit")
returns 2.4
